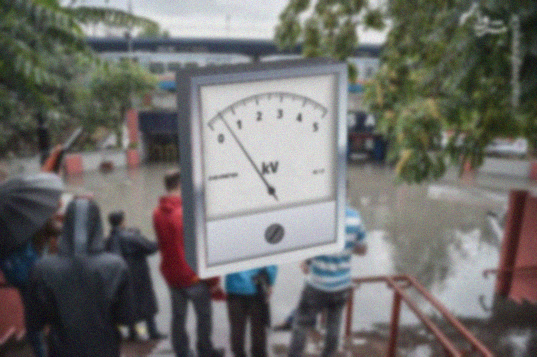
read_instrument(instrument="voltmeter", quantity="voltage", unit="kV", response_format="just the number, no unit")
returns 0.5
